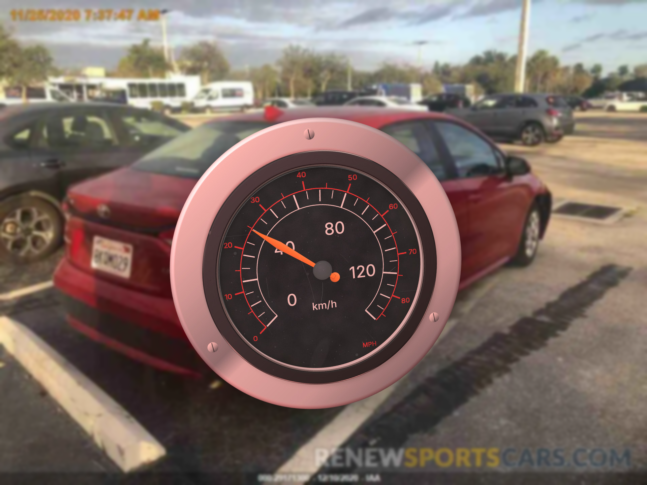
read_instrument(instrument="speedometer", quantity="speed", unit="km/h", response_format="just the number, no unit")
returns 40
